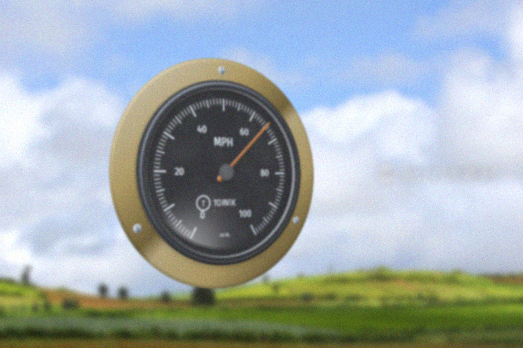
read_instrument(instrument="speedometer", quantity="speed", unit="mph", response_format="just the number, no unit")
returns 65
